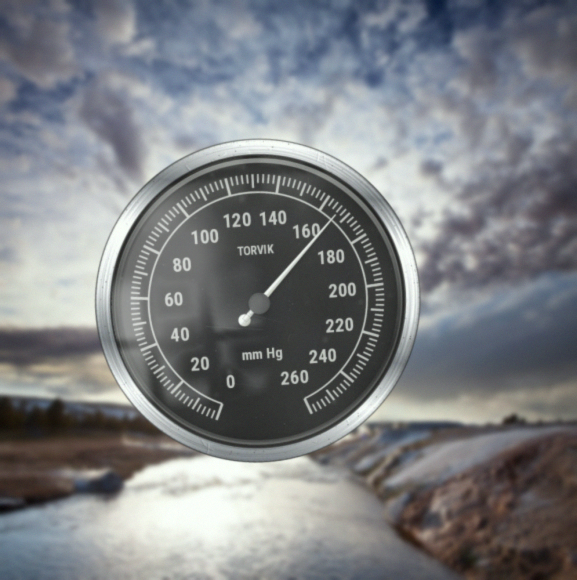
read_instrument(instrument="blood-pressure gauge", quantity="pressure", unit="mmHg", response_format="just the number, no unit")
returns 166
